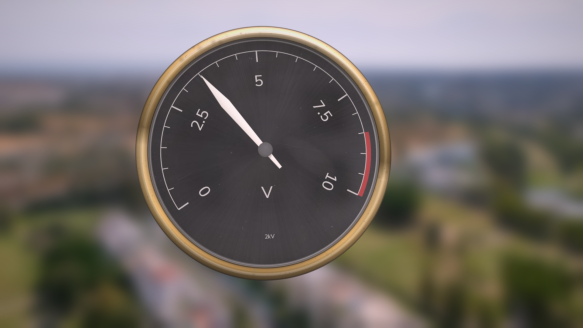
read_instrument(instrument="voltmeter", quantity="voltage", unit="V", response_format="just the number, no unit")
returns 3.5
